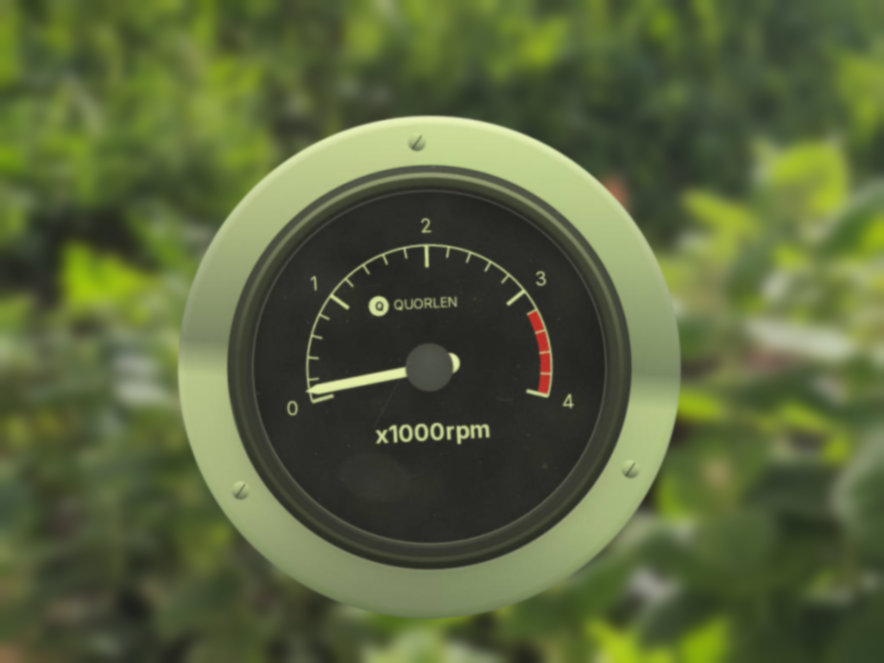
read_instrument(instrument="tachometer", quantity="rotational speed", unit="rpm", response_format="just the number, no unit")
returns 100
